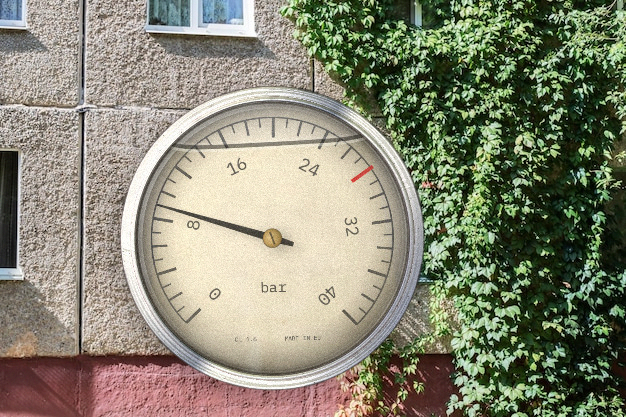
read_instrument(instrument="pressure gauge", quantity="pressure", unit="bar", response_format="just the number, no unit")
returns 9
